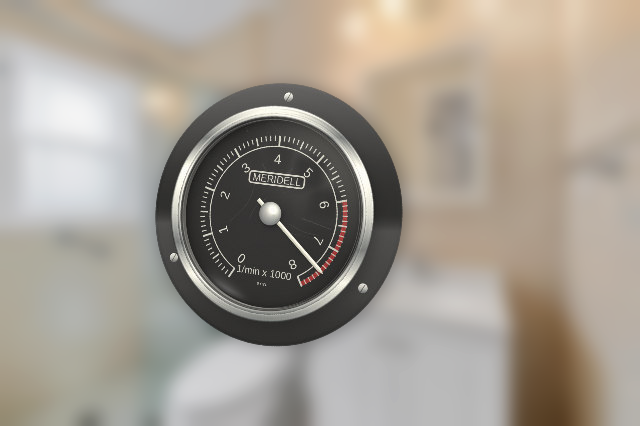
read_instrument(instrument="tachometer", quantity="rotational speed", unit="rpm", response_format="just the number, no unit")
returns 7500
